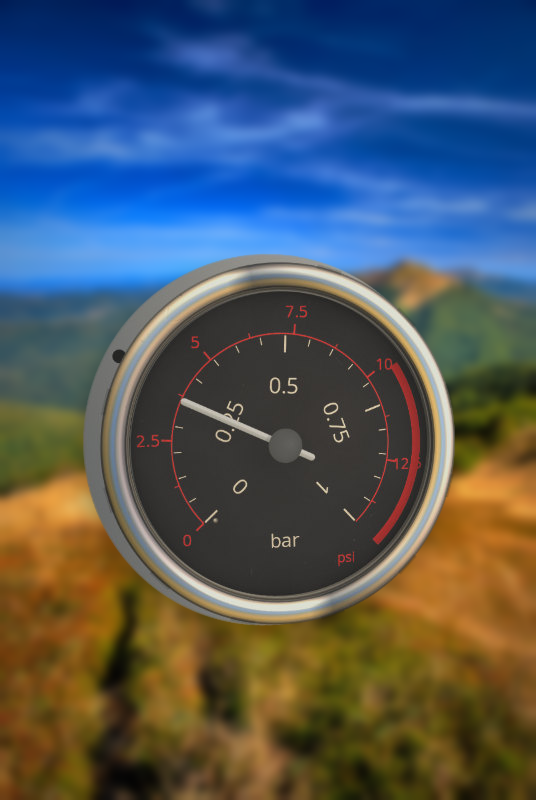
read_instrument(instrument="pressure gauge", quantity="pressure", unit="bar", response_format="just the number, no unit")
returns 0.25
